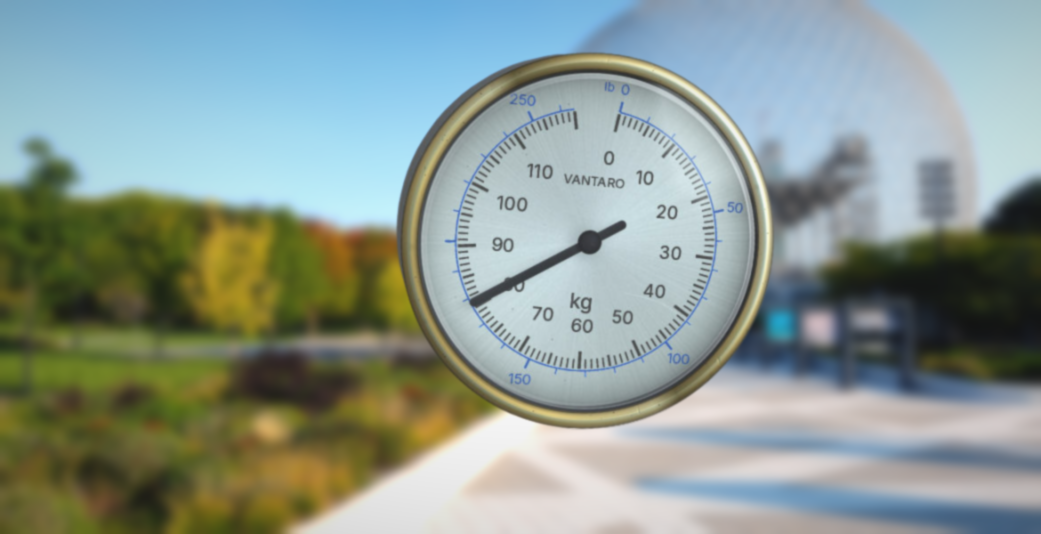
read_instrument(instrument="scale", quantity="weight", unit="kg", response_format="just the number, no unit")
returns 81
